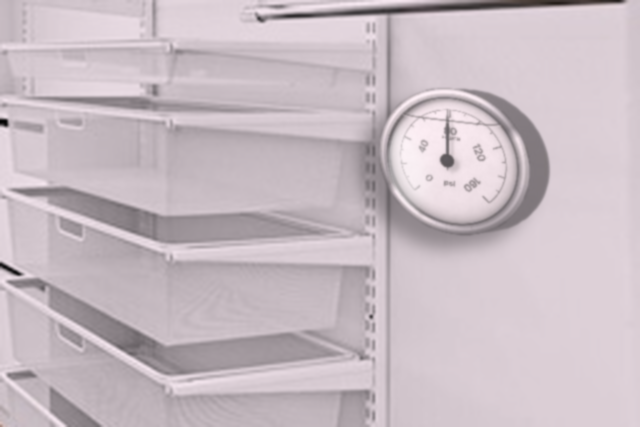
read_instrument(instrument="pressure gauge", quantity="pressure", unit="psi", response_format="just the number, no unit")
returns 80
